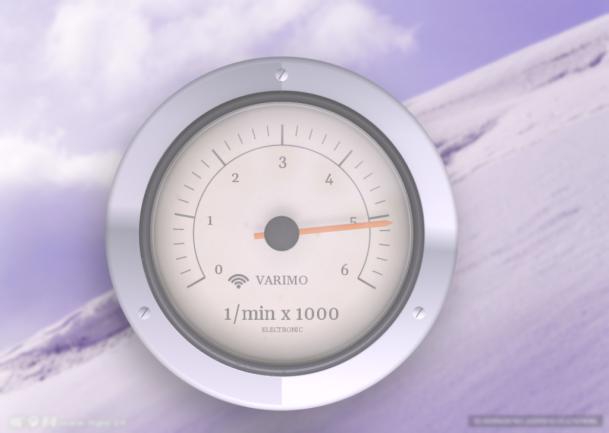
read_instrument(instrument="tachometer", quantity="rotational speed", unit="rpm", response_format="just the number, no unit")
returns 5100
